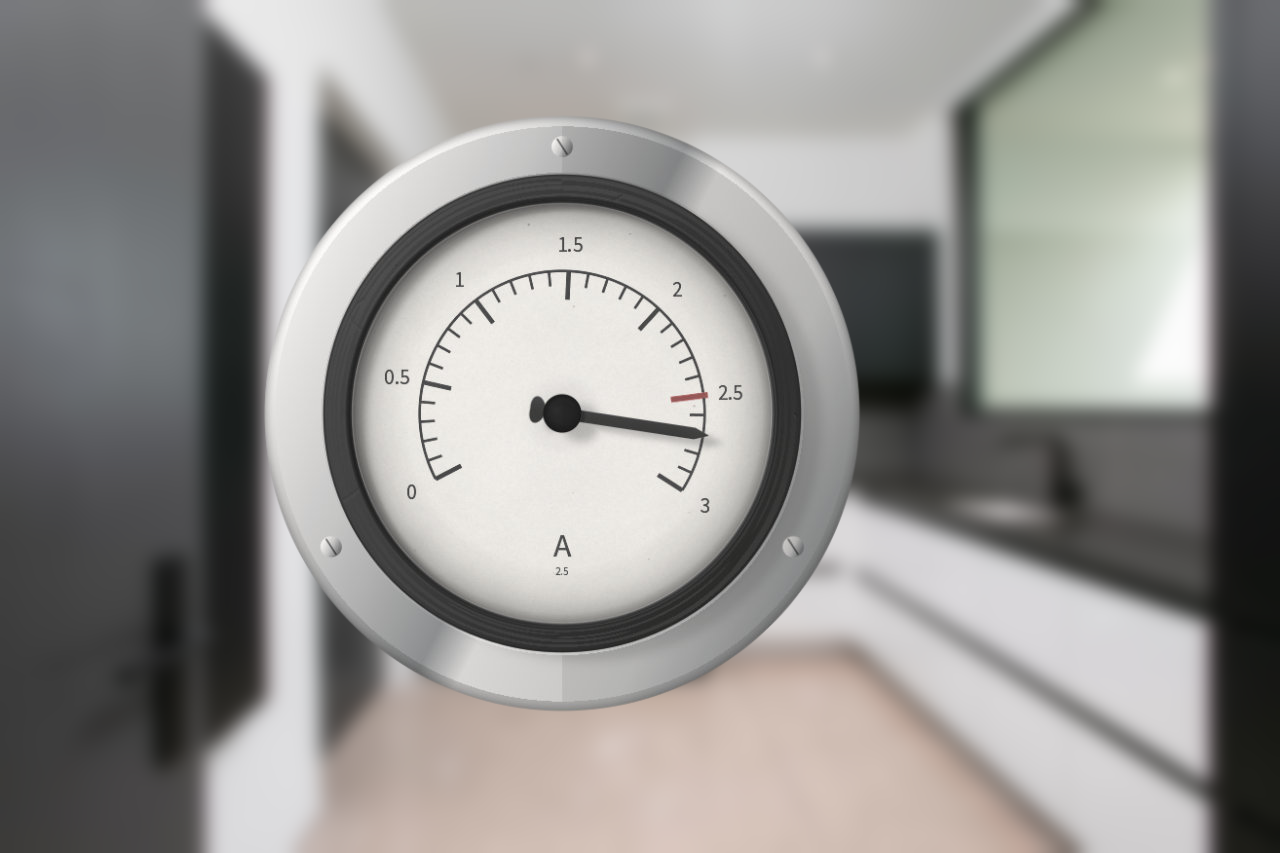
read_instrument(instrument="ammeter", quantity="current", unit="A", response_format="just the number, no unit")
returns 2.7
